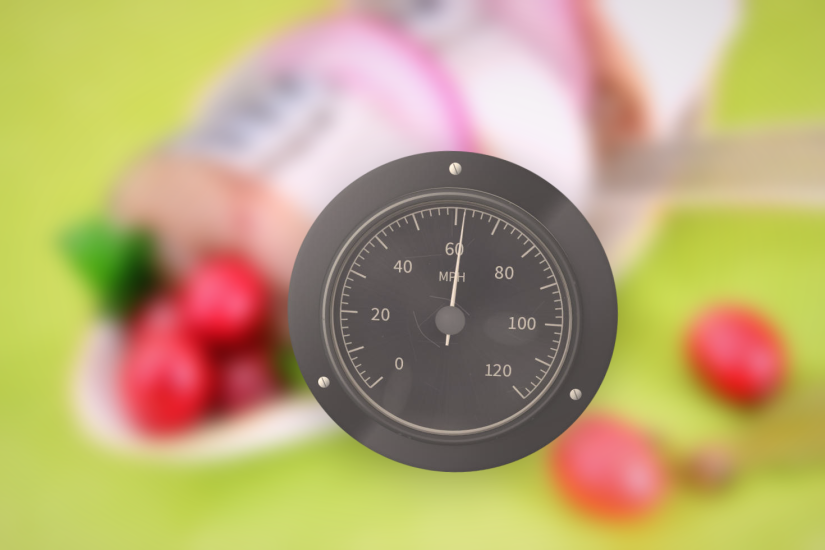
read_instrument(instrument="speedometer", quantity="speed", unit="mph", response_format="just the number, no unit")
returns 62
